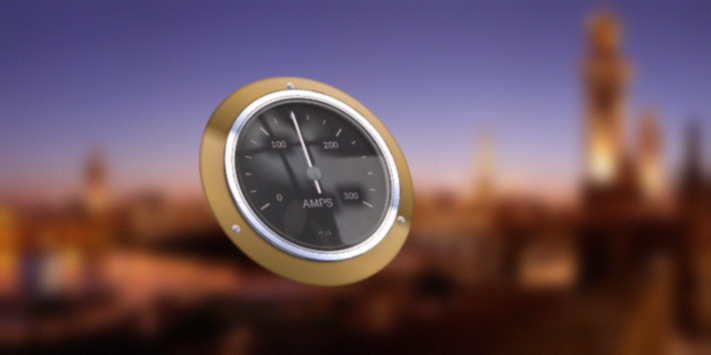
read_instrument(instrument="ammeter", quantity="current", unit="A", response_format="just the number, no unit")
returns 140
